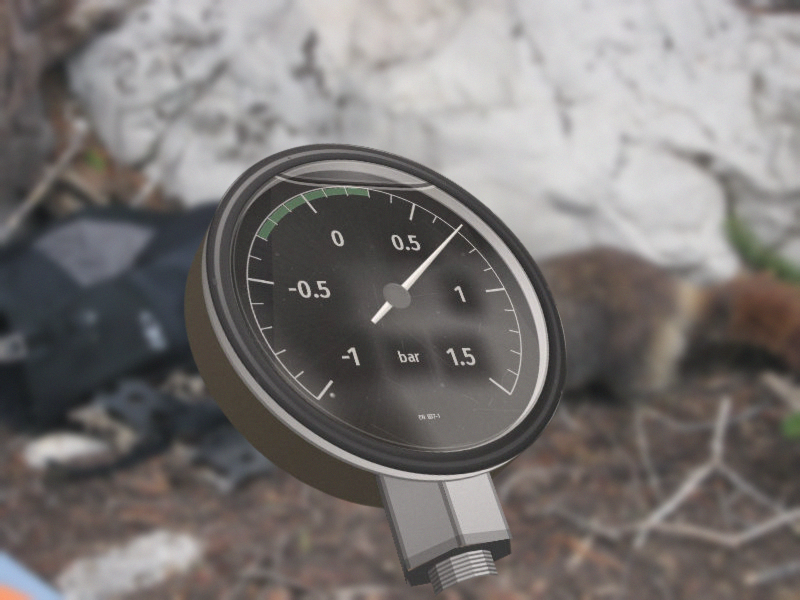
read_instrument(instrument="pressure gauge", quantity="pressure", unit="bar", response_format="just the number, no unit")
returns 0.7
